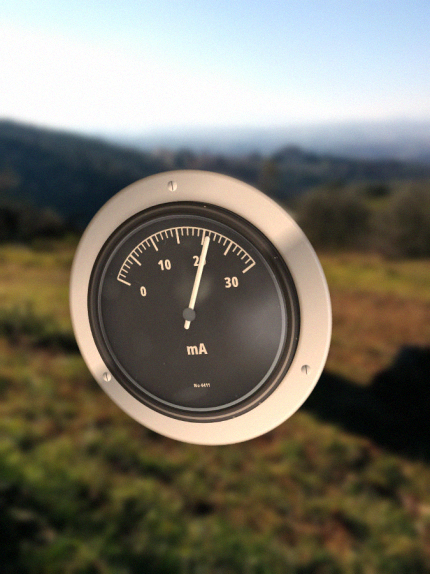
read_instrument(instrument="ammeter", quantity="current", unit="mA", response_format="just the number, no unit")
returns 21
